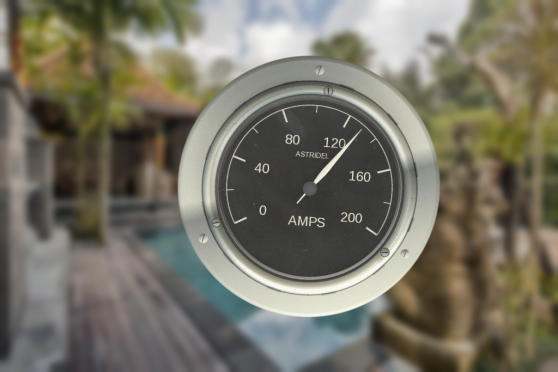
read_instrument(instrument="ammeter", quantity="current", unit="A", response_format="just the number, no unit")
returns 130
